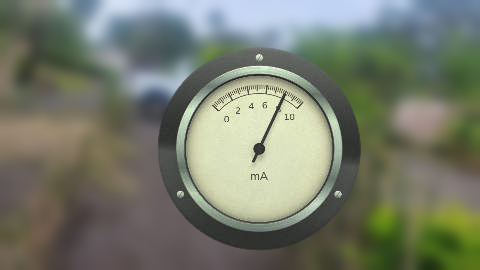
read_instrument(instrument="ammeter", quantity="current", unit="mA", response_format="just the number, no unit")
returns 8
